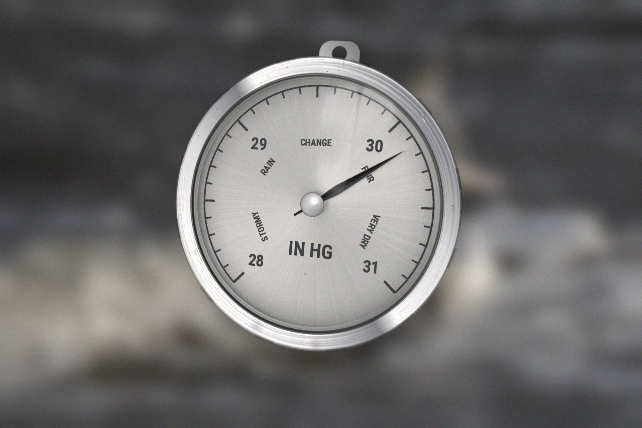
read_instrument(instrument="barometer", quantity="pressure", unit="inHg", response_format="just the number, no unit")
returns 30.15
